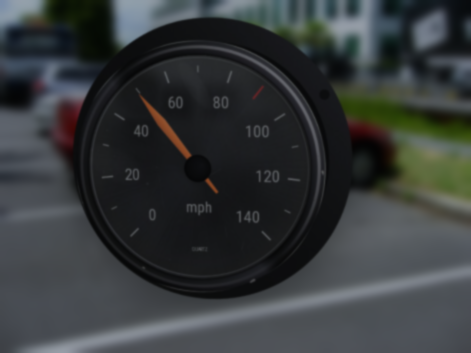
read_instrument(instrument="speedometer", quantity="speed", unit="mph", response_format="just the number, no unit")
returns 50
